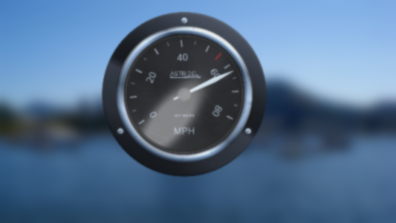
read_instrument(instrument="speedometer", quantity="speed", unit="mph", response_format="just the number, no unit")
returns 62.5
